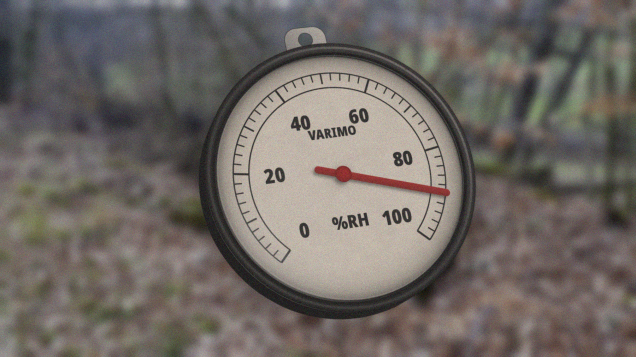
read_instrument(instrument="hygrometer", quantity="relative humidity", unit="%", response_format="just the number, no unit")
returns 90
